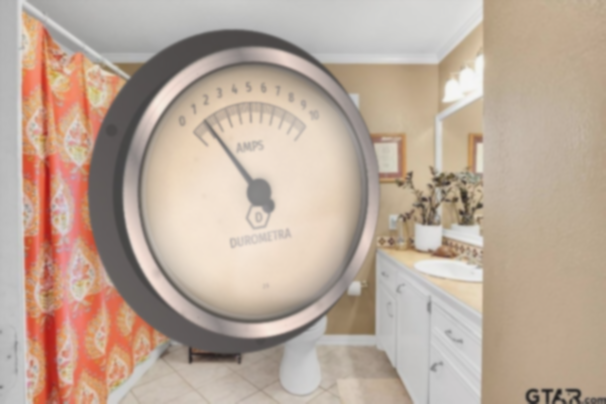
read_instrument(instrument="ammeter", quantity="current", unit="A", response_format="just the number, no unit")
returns 1
